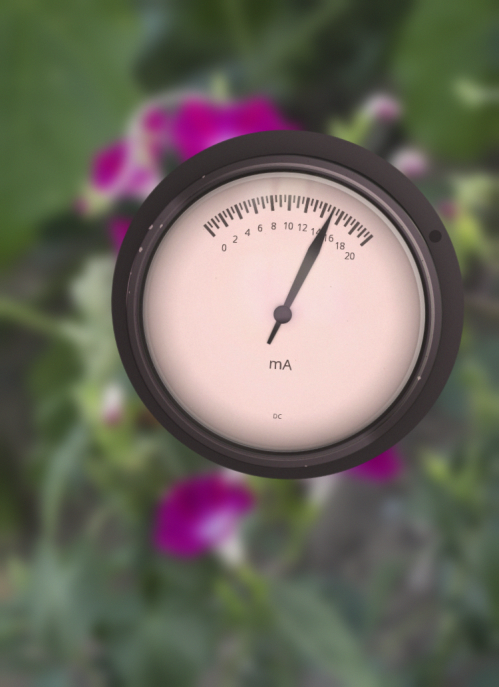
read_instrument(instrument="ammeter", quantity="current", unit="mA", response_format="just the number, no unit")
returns 15
